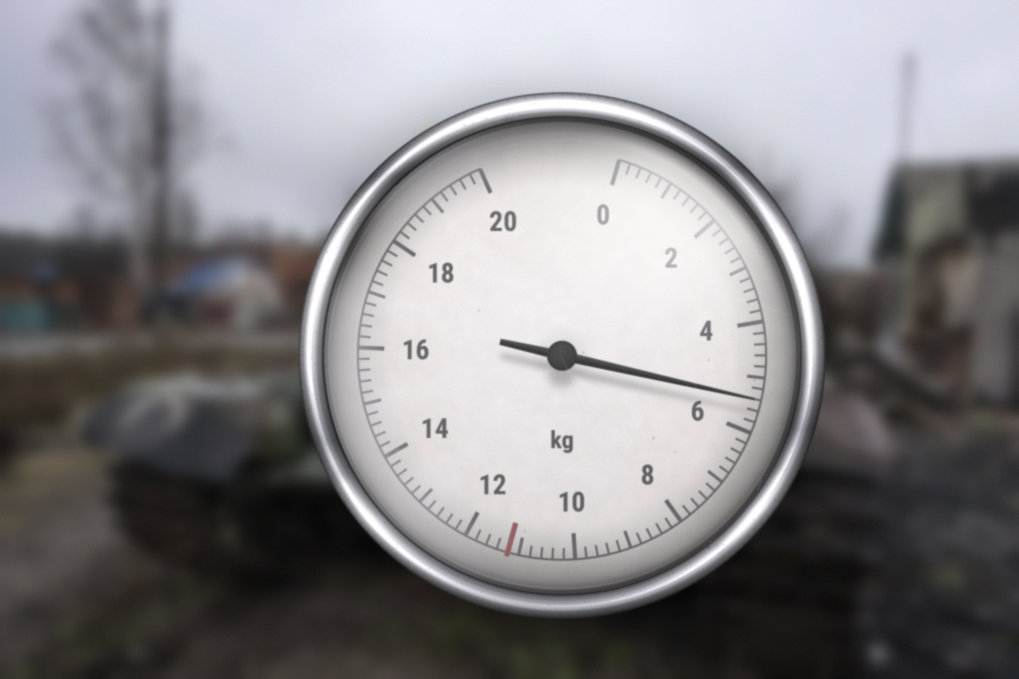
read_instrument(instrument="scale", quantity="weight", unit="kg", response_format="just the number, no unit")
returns 5.4
